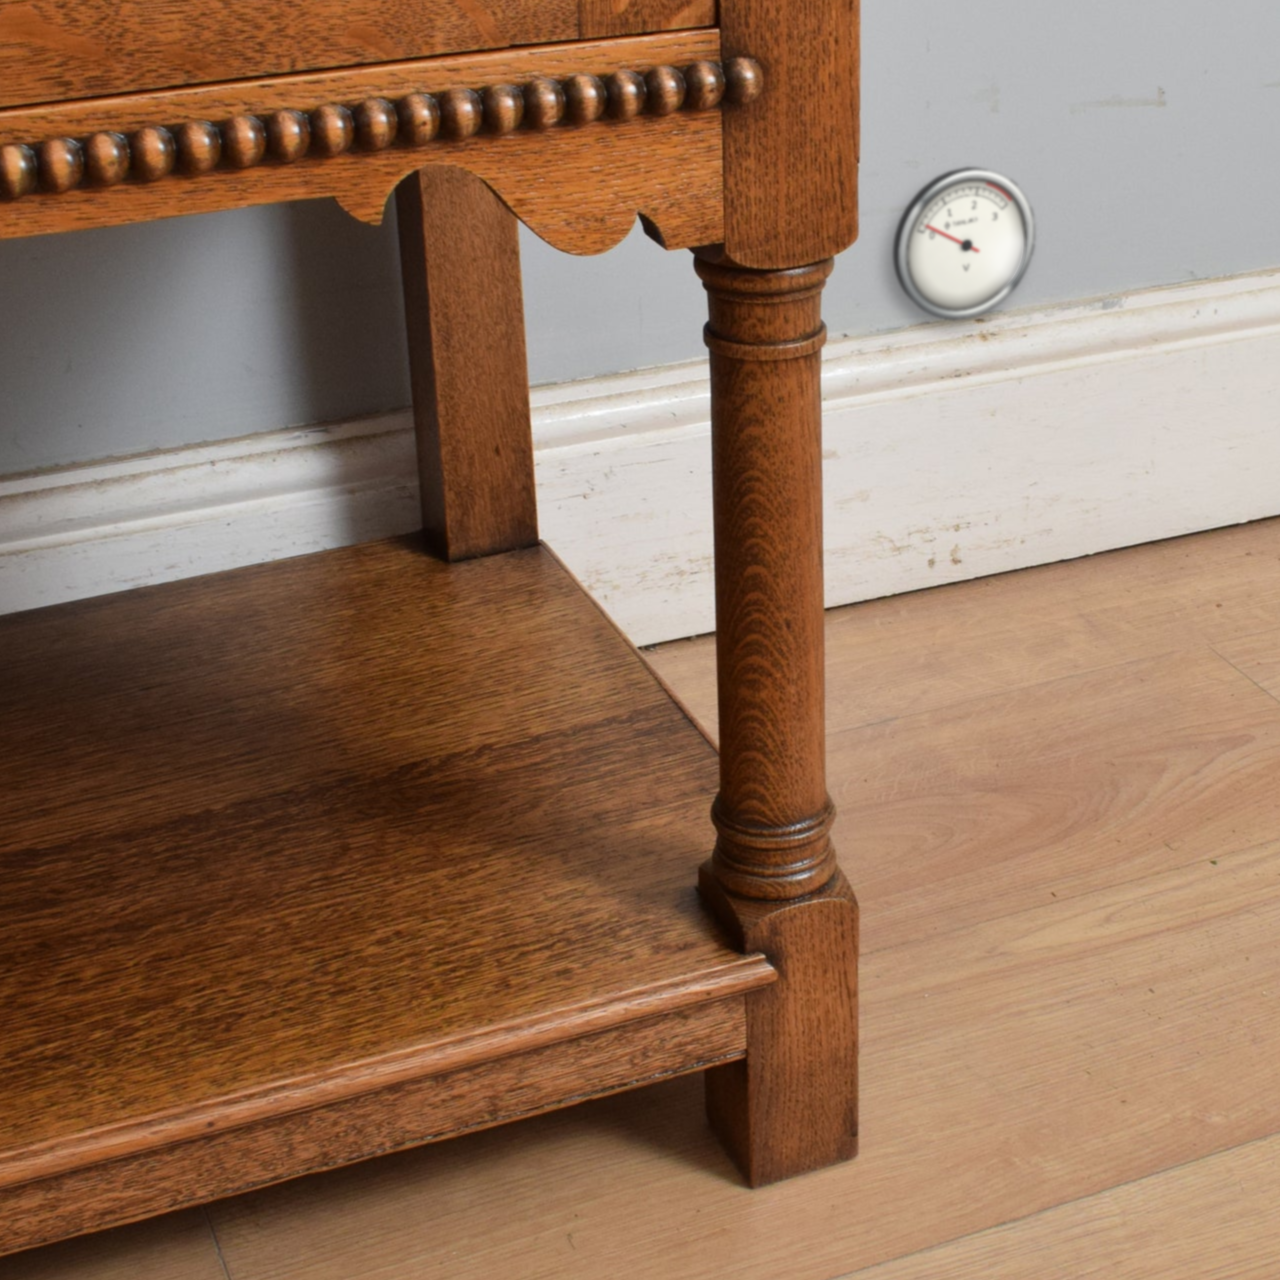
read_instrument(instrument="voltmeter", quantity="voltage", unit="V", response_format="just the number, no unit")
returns 0.2
